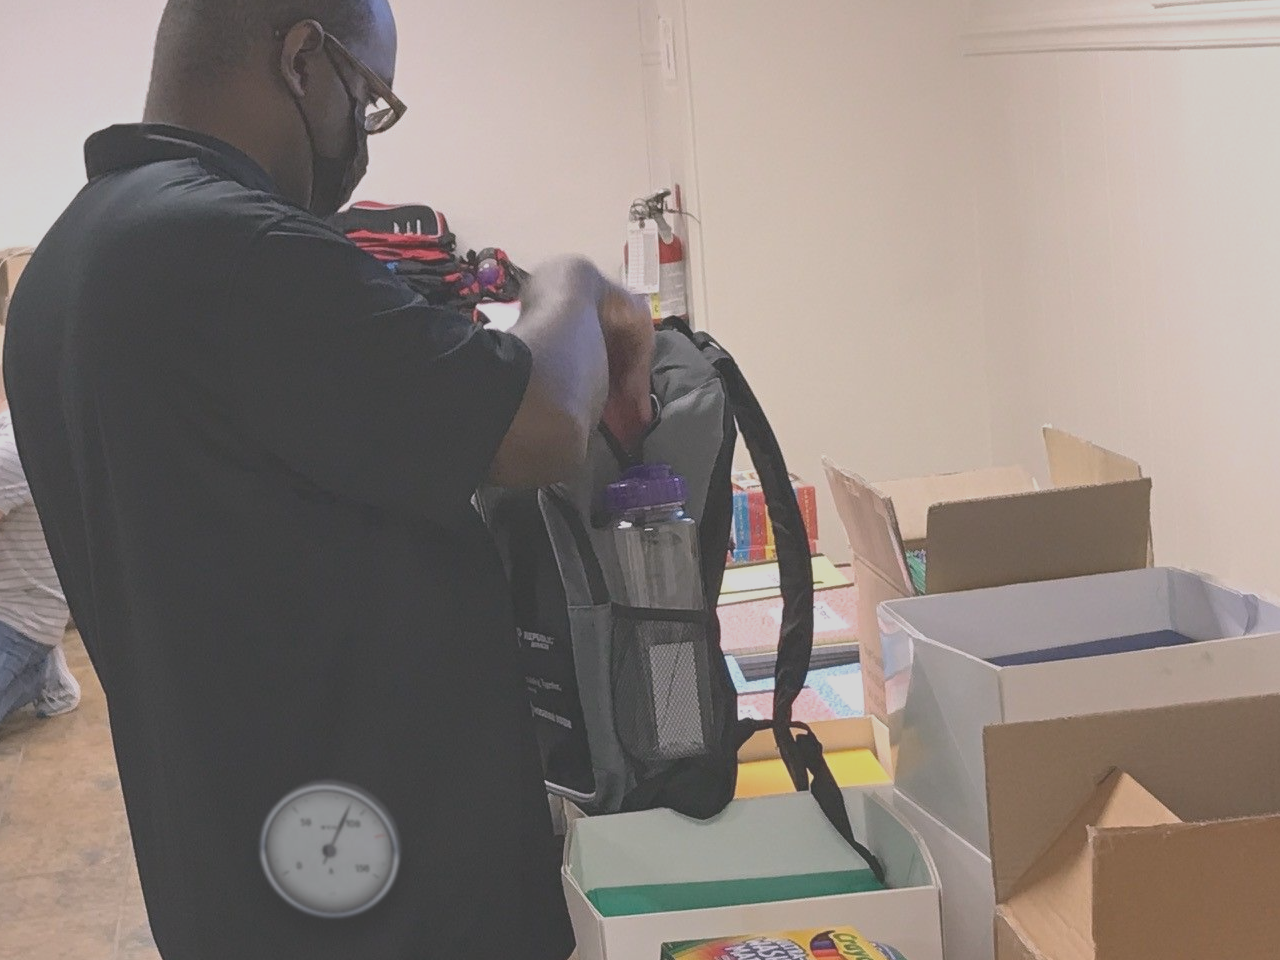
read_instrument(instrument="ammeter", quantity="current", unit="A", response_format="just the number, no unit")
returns 90
